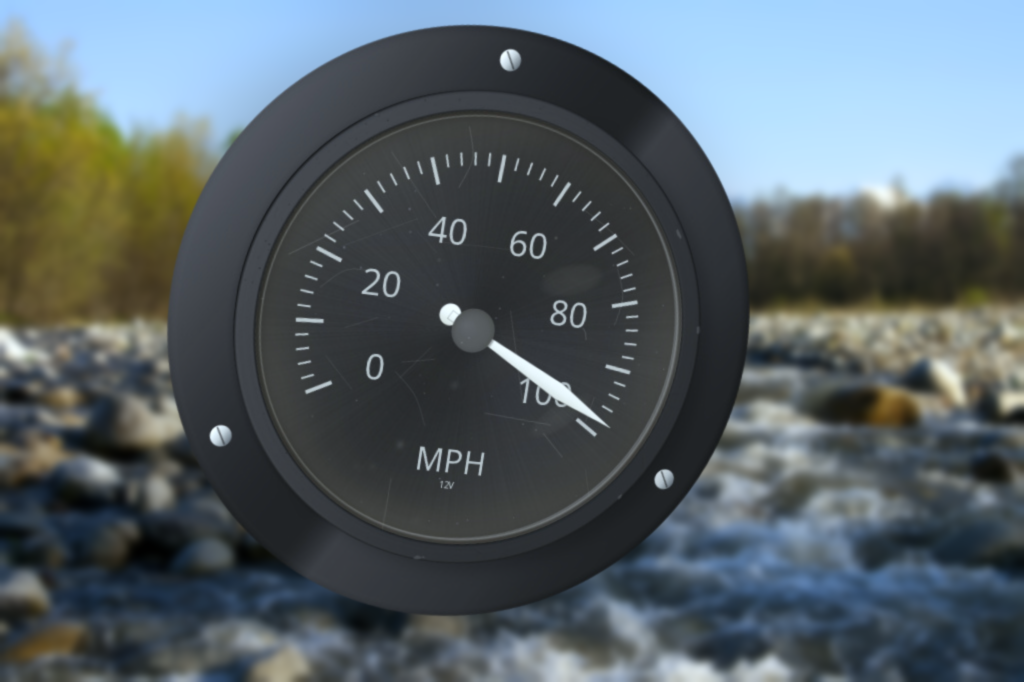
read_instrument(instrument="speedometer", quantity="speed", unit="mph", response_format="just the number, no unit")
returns 98
